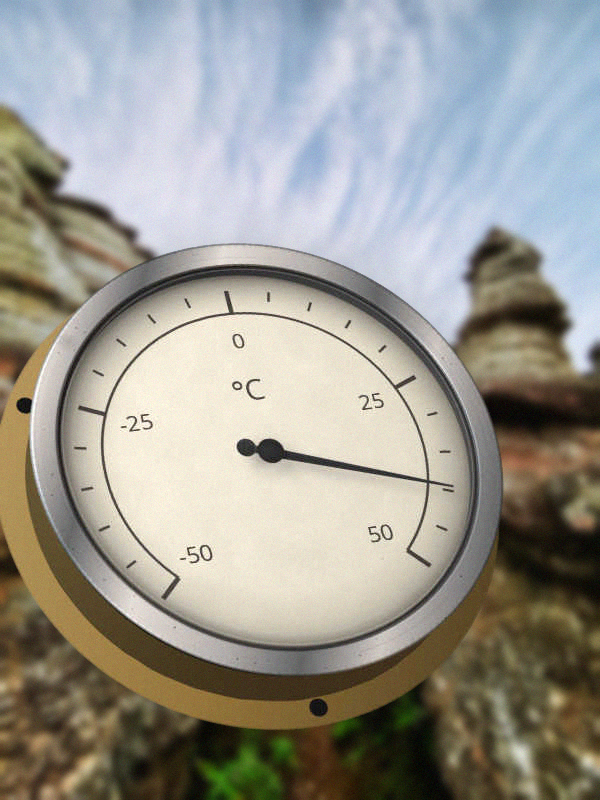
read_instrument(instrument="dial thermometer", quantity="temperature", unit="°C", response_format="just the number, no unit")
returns 40
